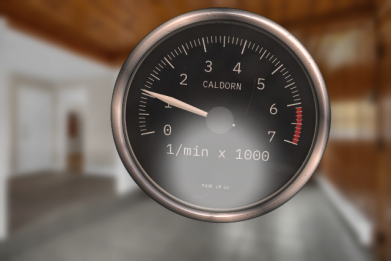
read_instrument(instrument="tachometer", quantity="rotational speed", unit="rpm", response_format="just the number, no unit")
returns 1100
